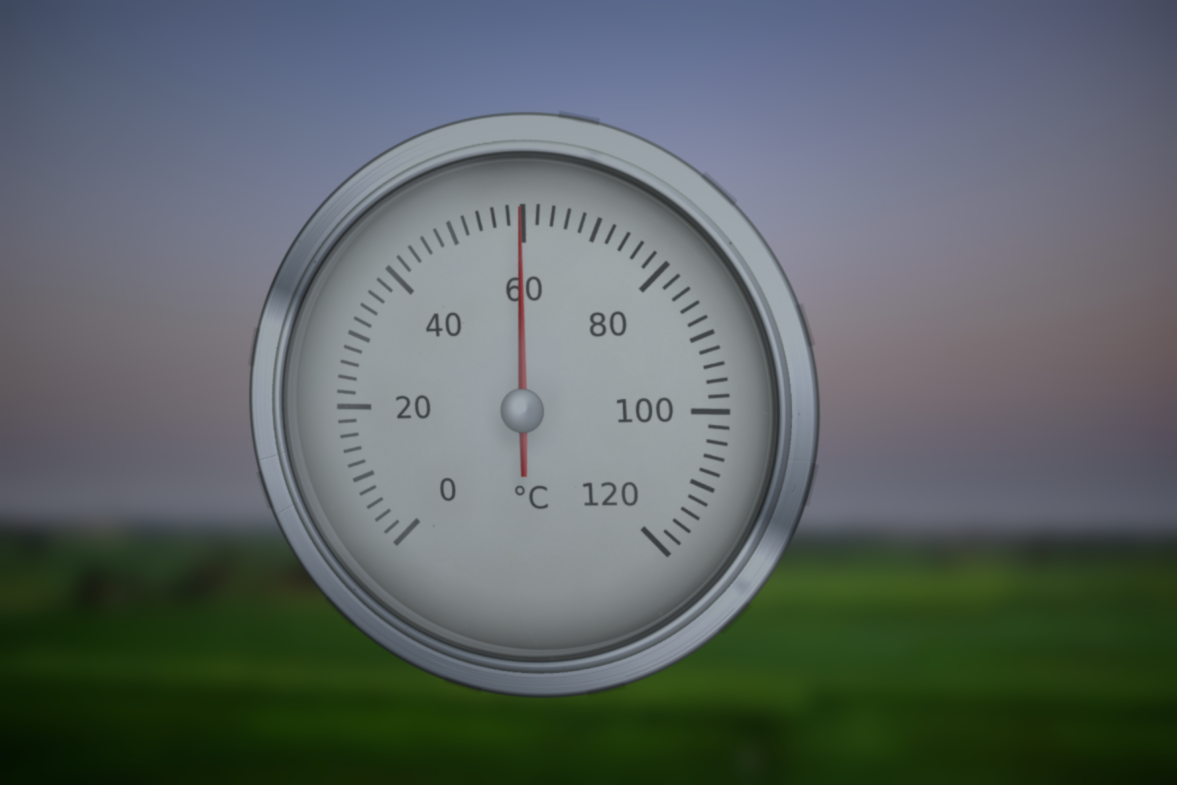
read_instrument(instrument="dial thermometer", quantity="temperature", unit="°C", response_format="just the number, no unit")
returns 60
